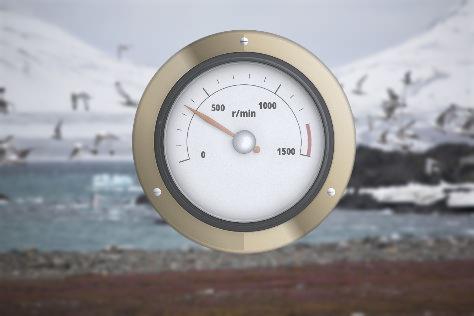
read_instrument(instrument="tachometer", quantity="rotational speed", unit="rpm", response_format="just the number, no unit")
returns 350
